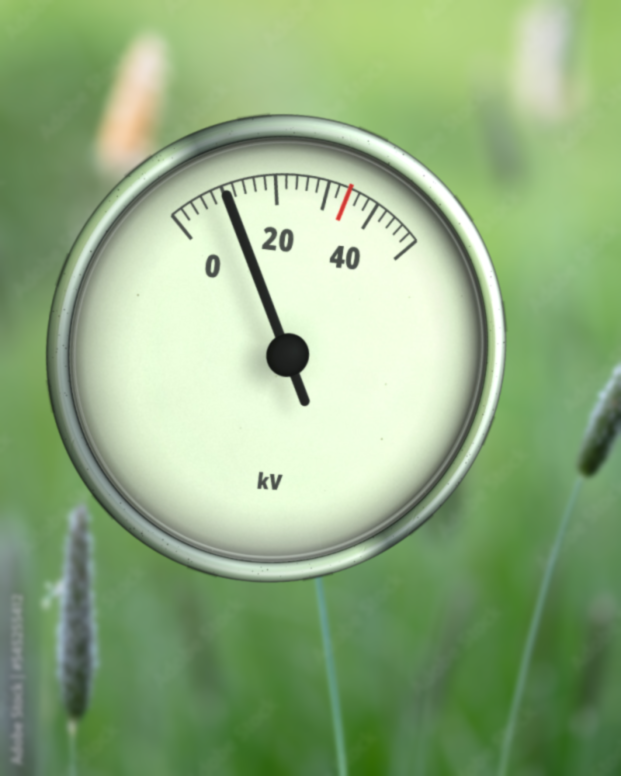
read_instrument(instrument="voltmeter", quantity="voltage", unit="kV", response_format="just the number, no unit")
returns 10
